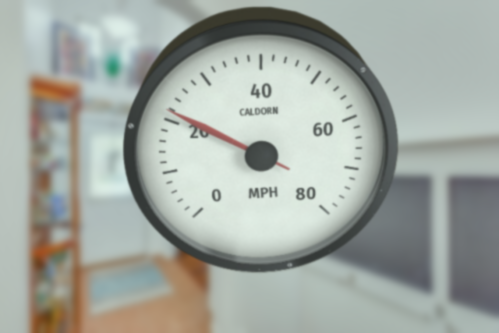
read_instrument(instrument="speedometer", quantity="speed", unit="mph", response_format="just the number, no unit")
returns 22
